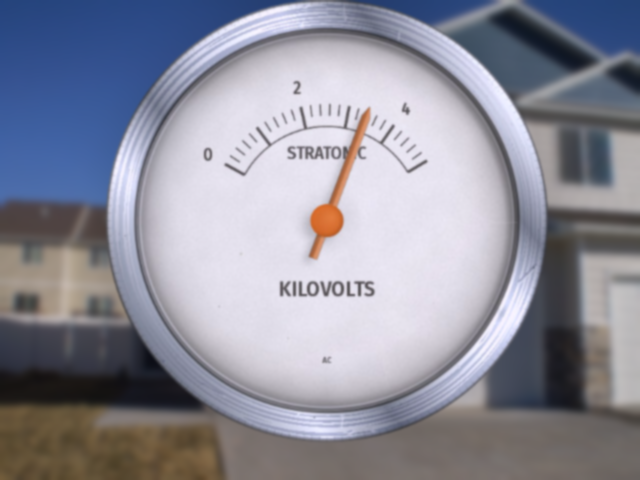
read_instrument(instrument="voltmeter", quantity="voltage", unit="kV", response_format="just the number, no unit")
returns 3.4
